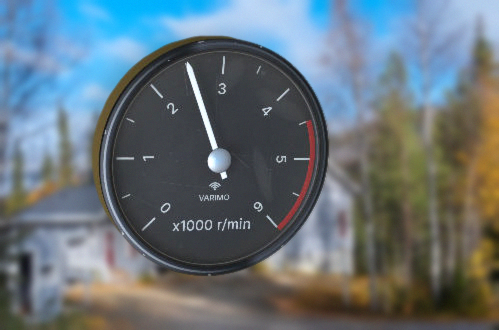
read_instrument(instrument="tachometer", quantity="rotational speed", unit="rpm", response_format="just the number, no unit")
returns 2500
